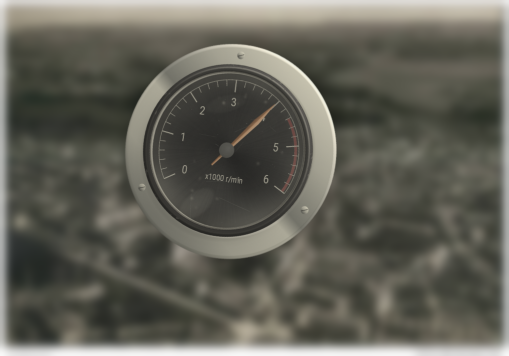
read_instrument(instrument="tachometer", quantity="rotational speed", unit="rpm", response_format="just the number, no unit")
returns 4000
